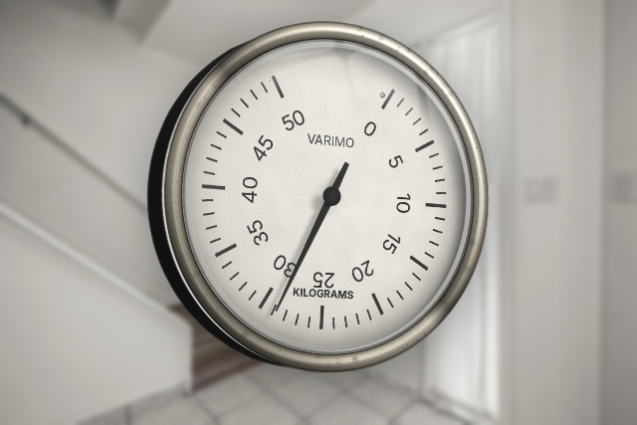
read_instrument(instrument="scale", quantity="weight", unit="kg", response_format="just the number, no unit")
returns 29
